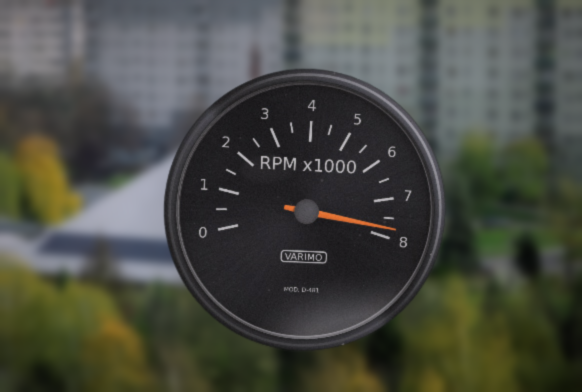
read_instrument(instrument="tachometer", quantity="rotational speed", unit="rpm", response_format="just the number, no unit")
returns 7750
